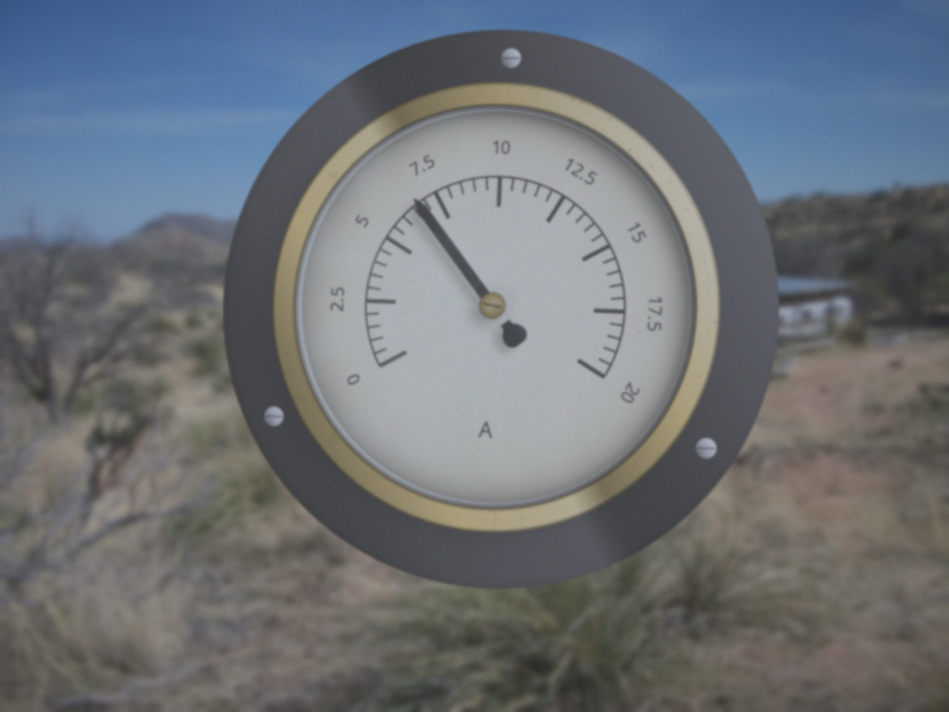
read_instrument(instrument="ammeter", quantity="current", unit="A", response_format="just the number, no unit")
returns 6.75
